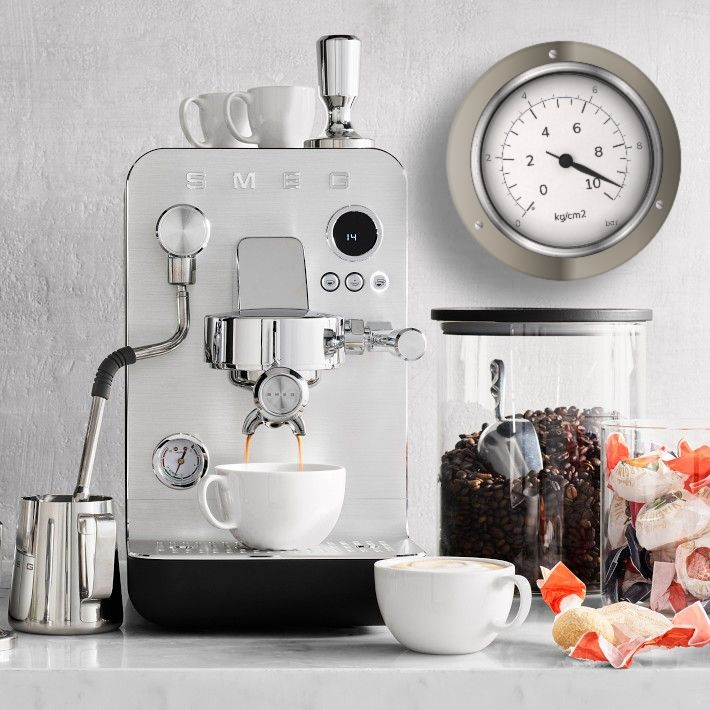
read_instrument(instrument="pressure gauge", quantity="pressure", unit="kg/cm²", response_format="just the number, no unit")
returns 9.5
